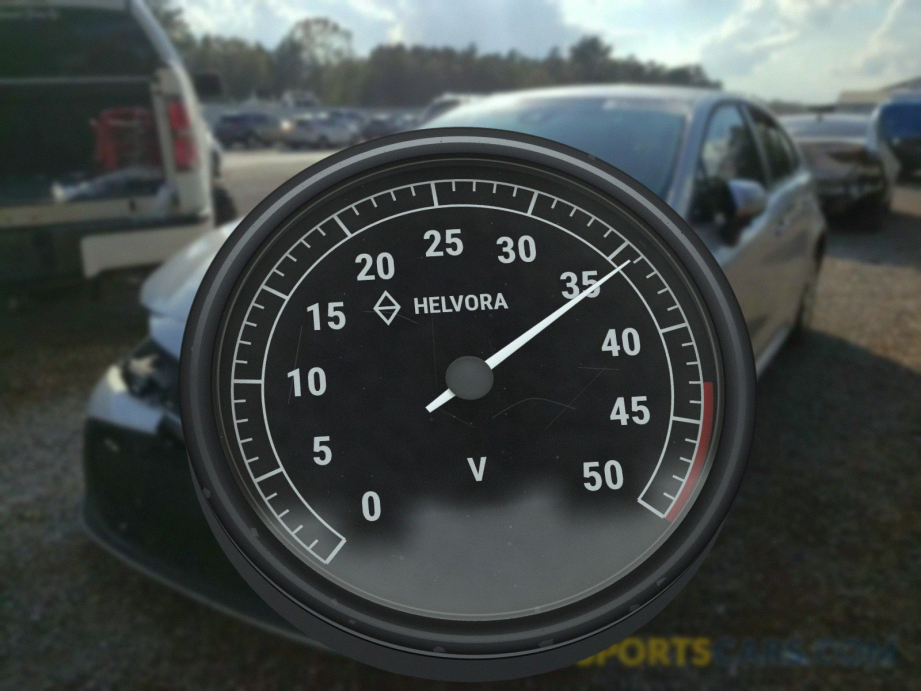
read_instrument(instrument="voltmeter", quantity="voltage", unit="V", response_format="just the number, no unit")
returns 36
